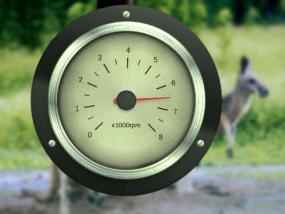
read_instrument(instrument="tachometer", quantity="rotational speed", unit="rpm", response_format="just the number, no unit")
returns 6500
